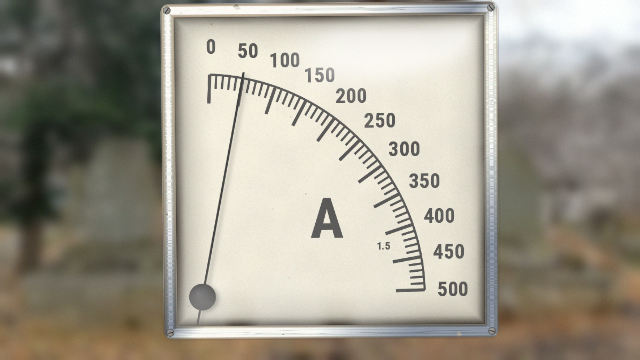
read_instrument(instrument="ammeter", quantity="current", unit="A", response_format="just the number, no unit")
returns 50
